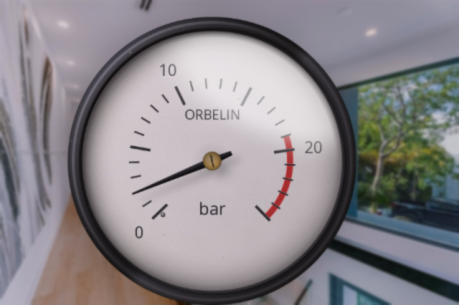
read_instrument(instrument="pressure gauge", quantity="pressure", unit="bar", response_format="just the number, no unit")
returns 2
